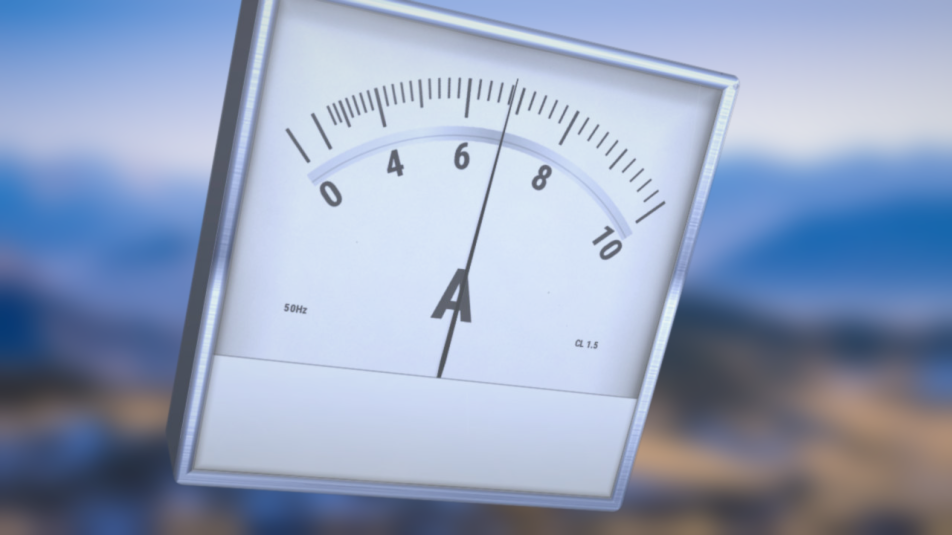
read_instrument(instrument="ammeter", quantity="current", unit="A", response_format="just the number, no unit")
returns 6.8
